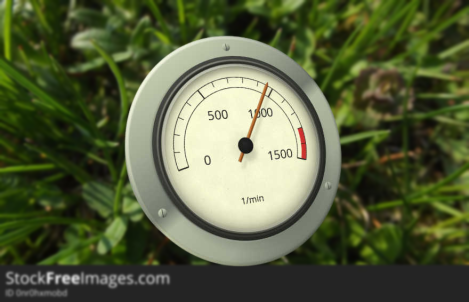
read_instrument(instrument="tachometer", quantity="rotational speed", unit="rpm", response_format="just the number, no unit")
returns 950
